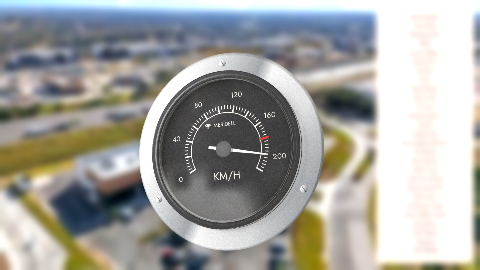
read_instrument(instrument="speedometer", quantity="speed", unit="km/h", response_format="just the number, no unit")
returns 200
